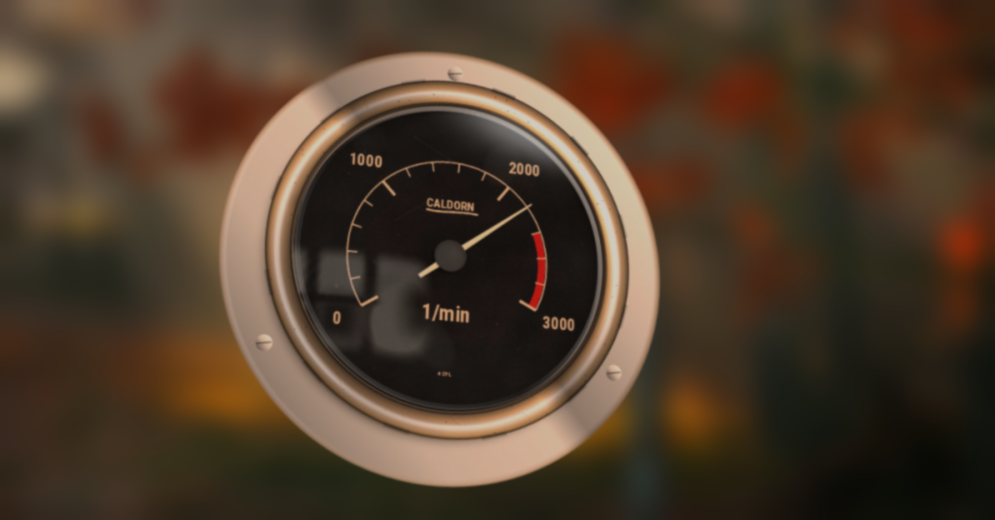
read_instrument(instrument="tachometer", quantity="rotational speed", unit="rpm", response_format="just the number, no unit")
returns 2200
